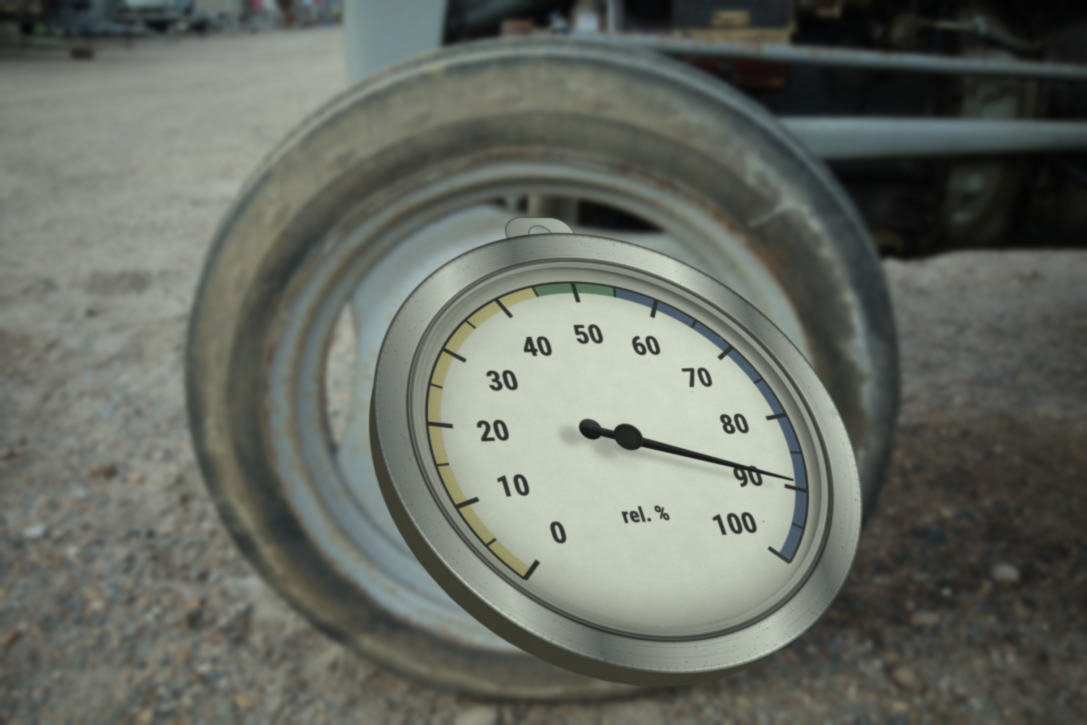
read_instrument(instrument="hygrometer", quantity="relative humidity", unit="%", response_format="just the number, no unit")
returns 90
